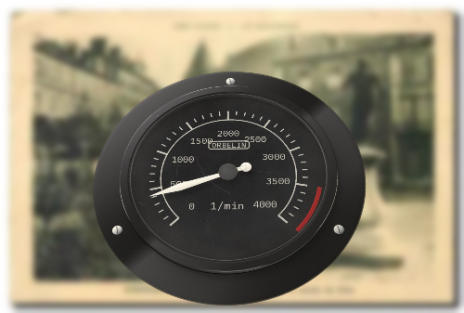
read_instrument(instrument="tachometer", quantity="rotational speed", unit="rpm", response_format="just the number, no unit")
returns 400
